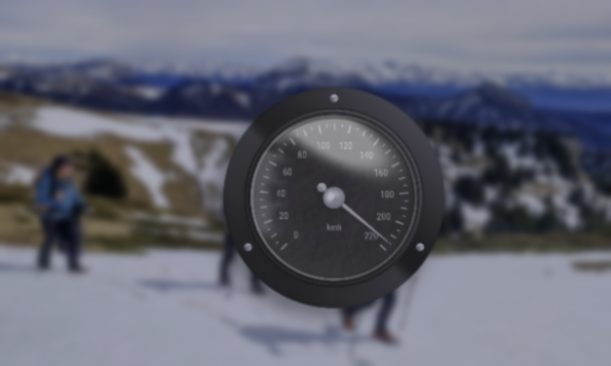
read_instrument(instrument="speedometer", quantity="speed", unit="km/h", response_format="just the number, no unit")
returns 215
